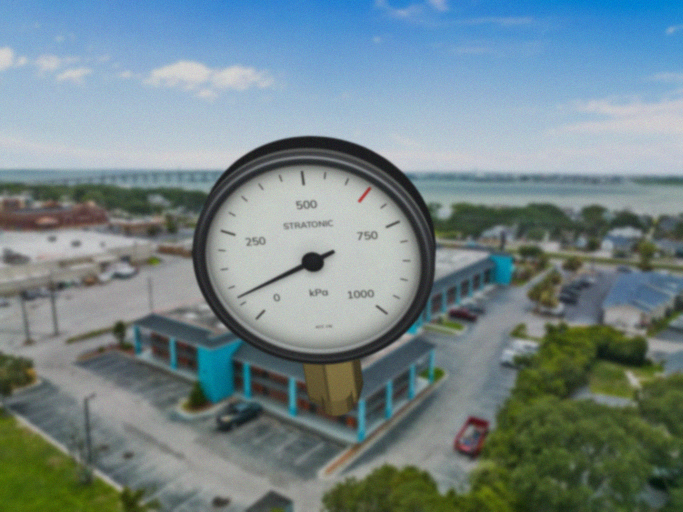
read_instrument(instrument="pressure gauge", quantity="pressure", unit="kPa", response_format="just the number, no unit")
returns 75
